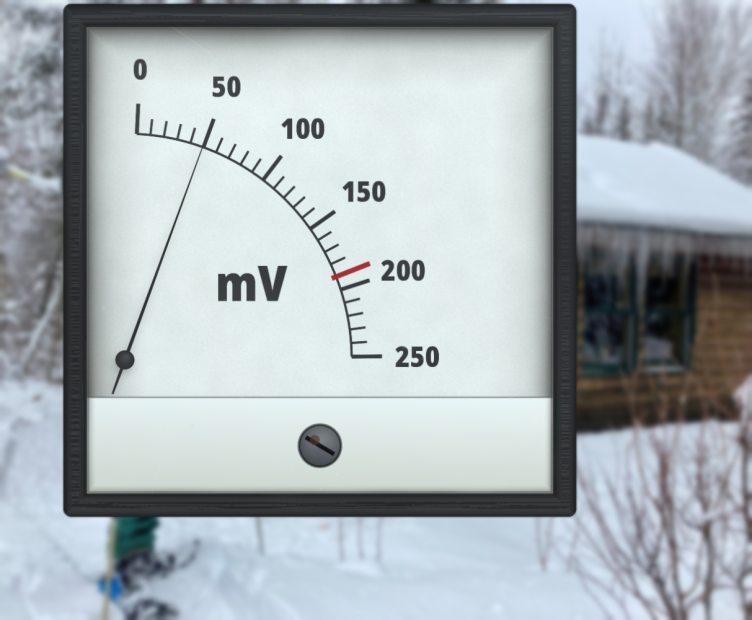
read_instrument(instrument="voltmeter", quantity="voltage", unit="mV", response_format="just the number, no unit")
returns 50
